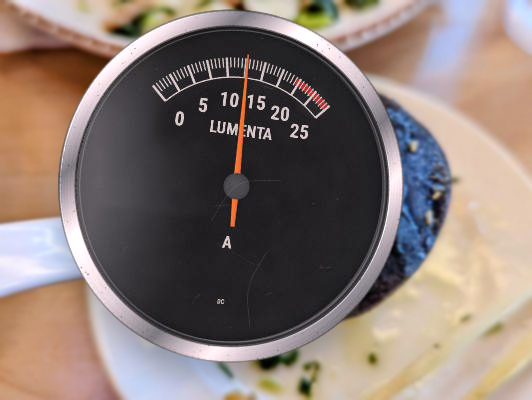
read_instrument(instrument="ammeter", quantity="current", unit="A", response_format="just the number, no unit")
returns 12.5
